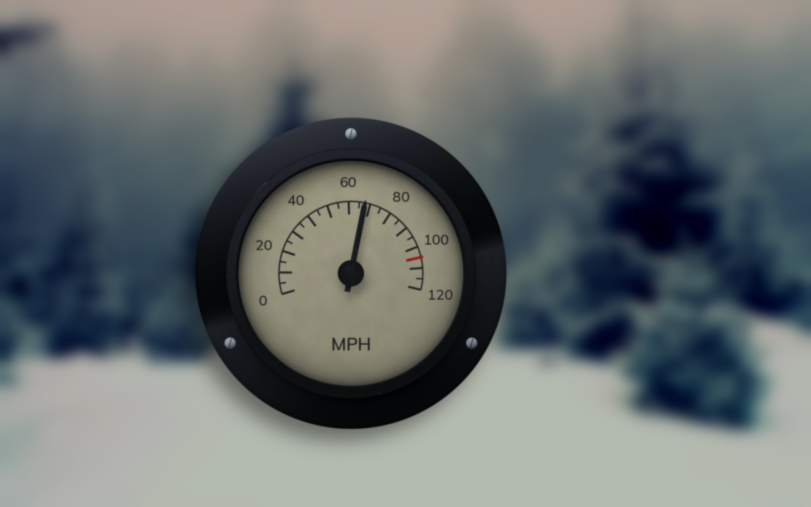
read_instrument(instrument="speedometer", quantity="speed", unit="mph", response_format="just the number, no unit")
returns 67.5
